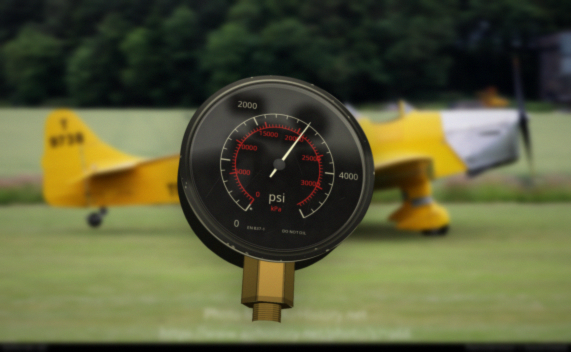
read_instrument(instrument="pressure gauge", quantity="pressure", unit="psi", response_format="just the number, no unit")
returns 3000
